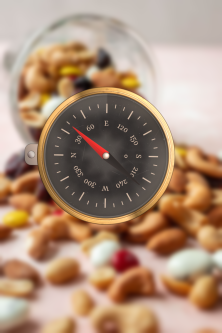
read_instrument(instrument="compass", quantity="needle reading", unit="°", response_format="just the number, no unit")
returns 40
